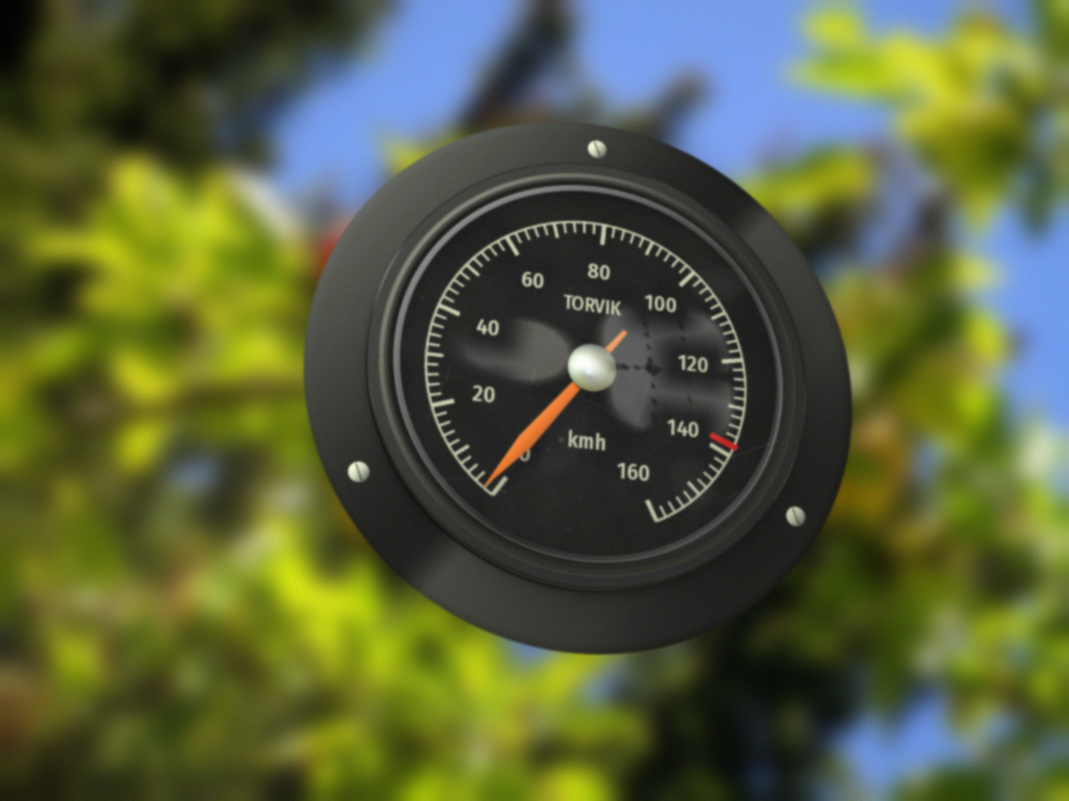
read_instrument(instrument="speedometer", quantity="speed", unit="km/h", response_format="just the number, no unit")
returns 2
